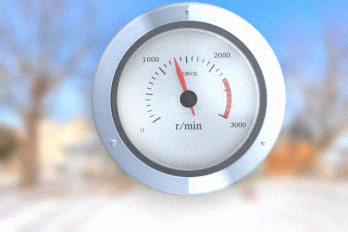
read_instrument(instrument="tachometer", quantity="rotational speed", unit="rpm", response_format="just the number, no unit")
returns 1300
